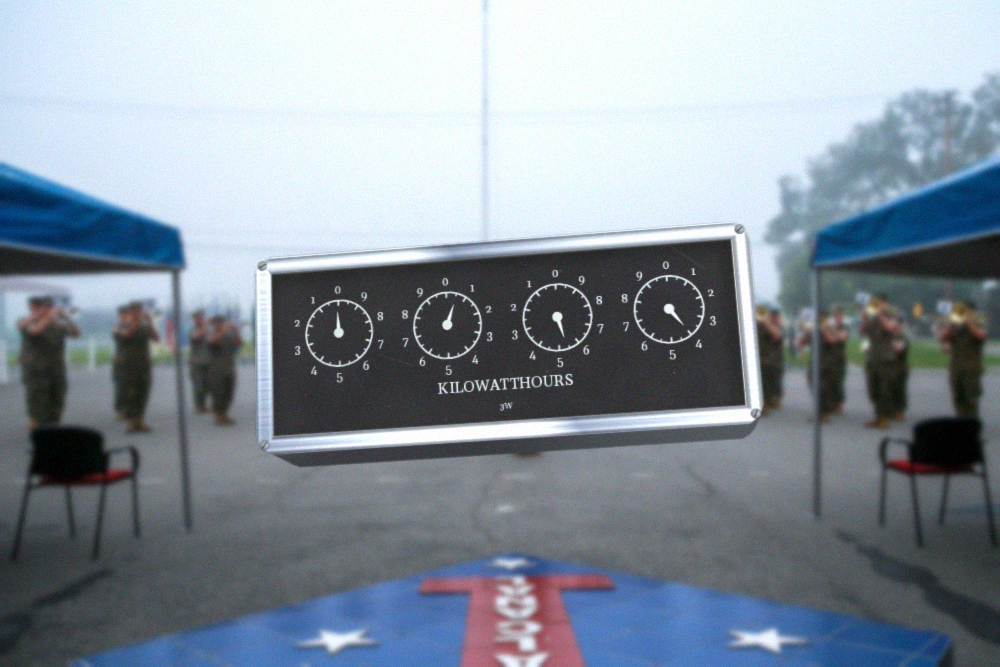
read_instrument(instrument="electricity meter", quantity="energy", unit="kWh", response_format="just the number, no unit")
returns 54
